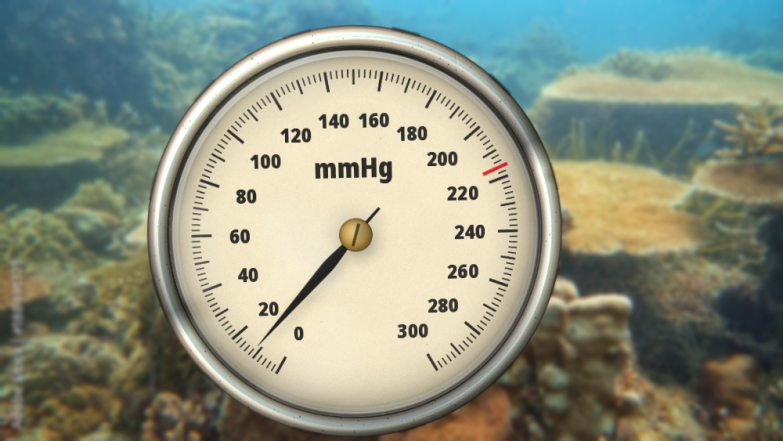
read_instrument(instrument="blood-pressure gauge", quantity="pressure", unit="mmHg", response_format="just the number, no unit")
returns 12
